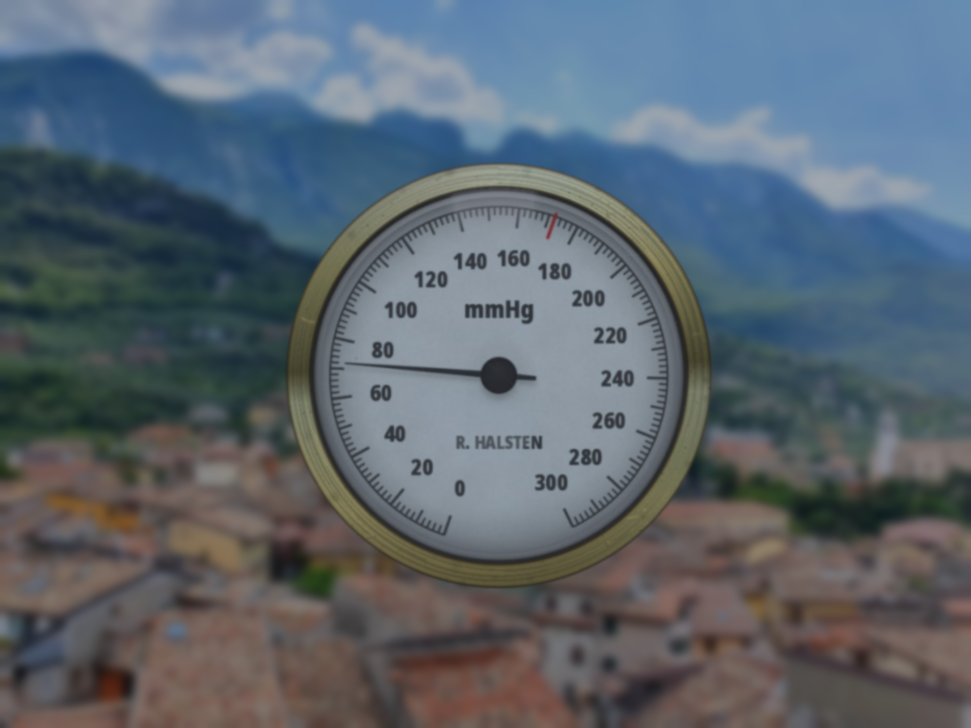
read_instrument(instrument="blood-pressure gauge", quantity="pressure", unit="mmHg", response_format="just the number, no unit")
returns 72
